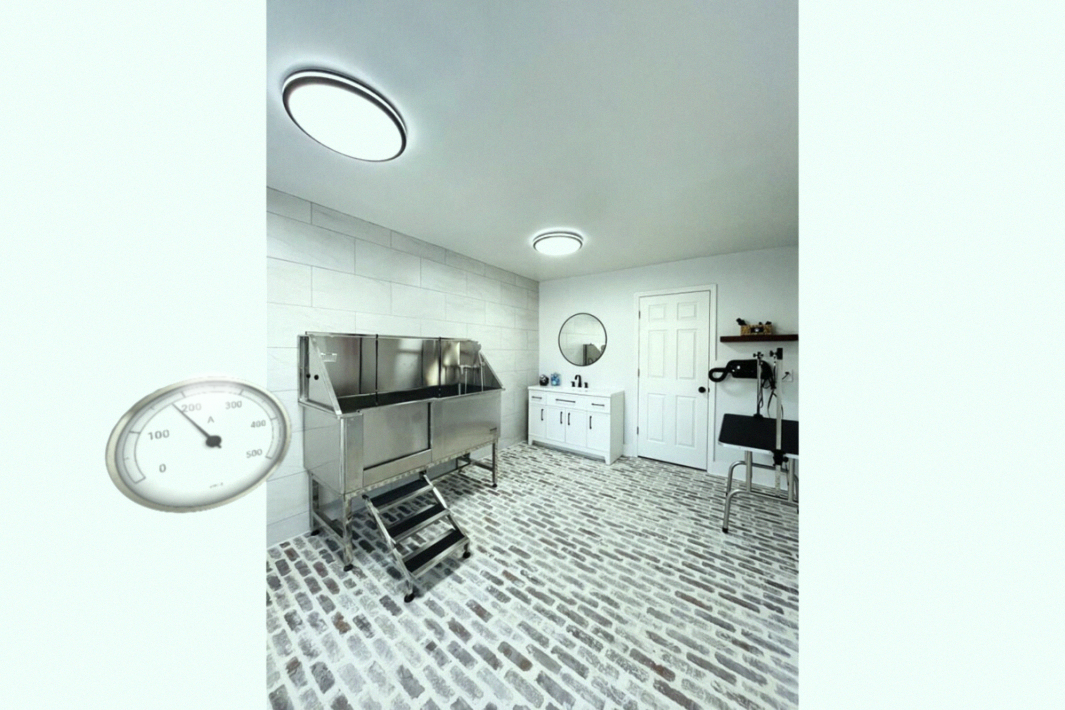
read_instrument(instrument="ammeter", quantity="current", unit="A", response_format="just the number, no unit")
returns 175
